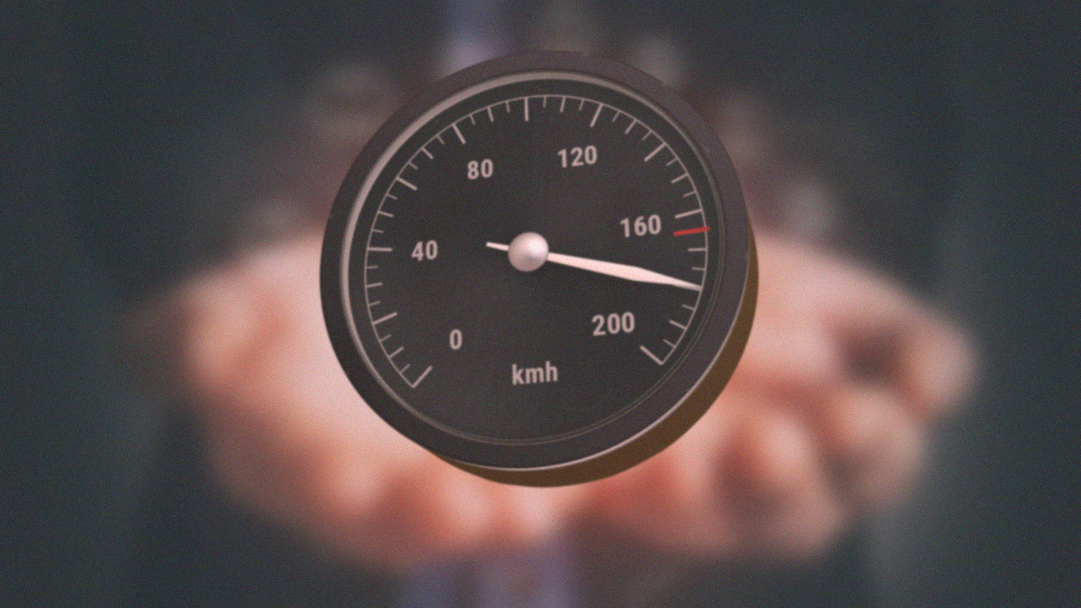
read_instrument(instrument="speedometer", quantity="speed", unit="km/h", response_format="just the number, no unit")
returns 180
